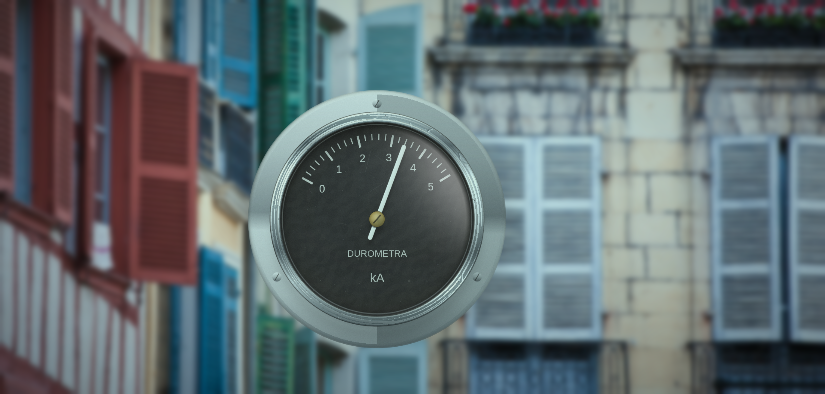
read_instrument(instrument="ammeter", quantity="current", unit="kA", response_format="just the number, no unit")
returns 3.4
